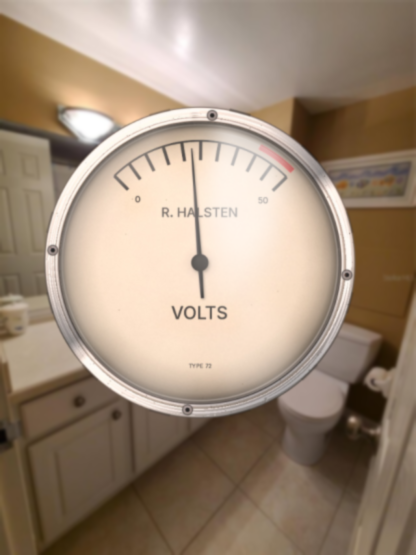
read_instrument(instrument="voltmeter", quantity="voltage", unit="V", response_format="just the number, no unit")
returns 22.5
